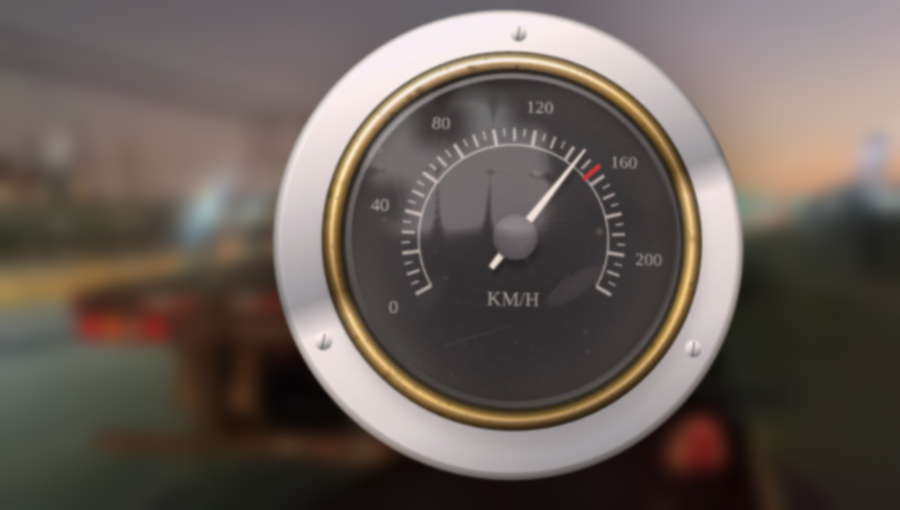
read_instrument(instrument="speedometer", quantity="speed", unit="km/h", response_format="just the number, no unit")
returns 145
